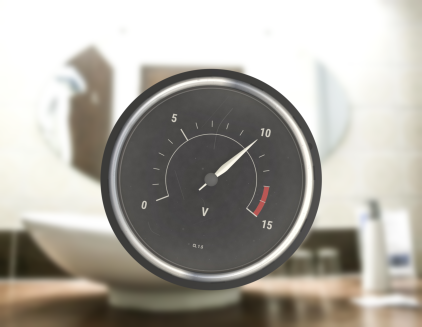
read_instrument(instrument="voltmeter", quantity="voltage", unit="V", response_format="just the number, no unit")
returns 10
